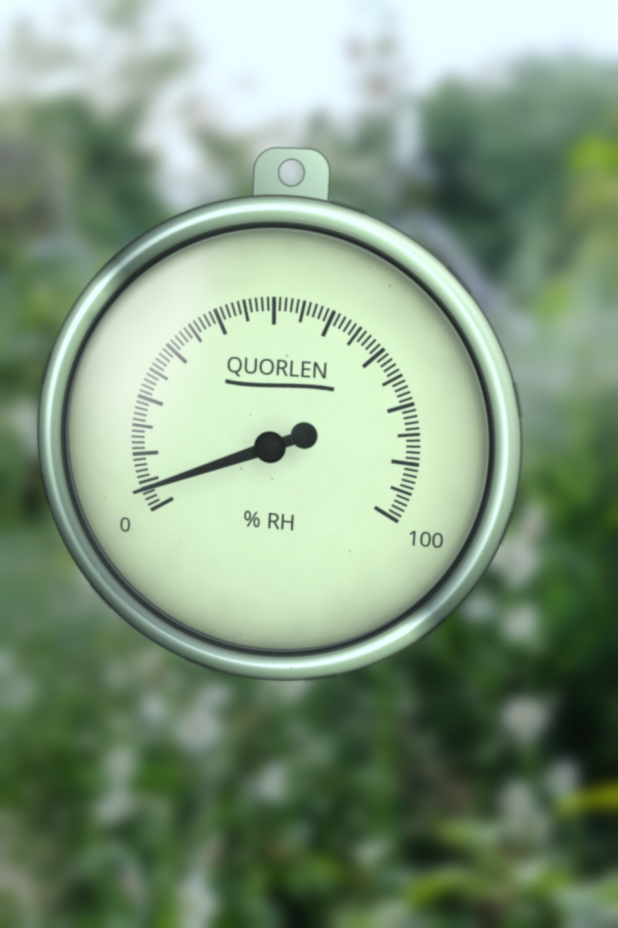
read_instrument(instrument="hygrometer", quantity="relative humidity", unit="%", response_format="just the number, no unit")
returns 4
